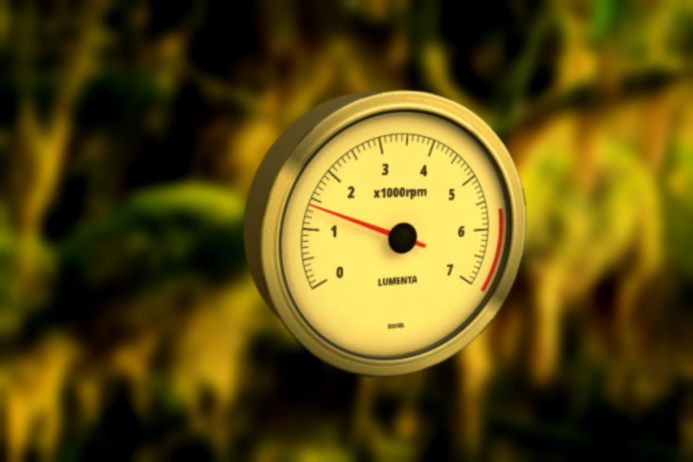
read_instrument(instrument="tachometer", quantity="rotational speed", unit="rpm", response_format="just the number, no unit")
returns 1400
